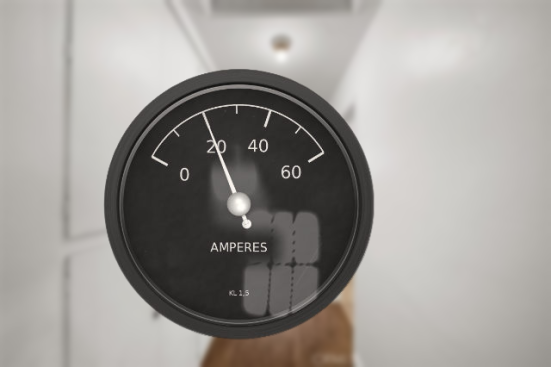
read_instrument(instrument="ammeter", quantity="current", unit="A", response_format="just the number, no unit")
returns 20
